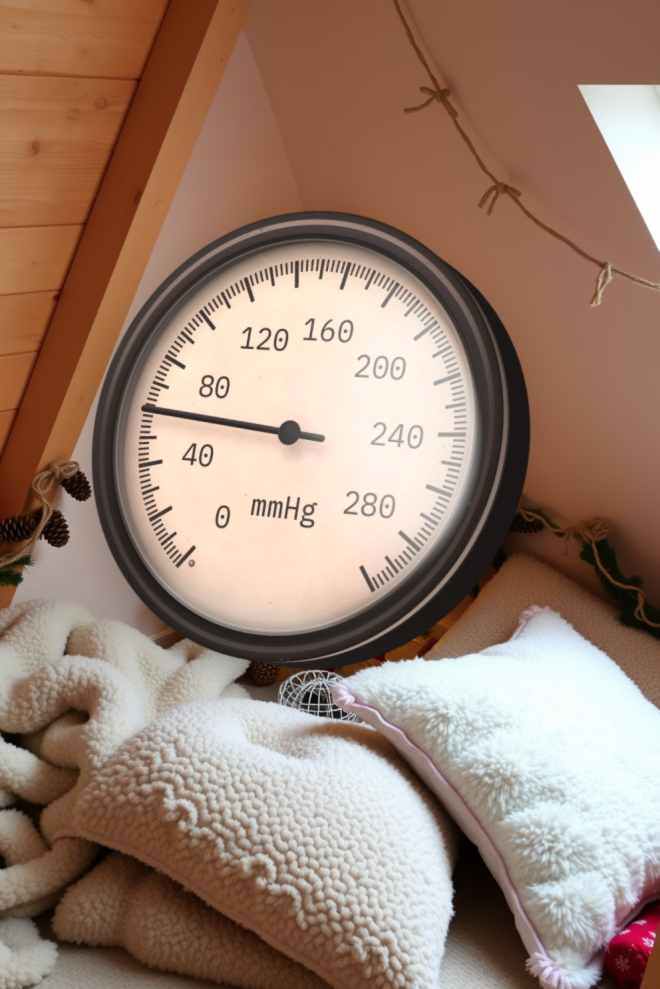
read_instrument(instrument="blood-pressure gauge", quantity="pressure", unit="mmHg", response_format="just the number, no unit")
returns 60
